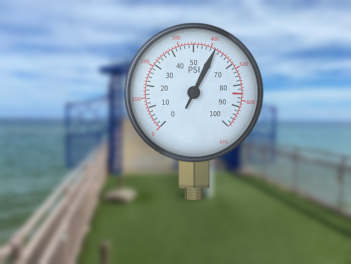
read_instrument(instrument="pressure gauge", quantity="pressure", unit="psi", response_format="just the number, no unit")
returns 60
